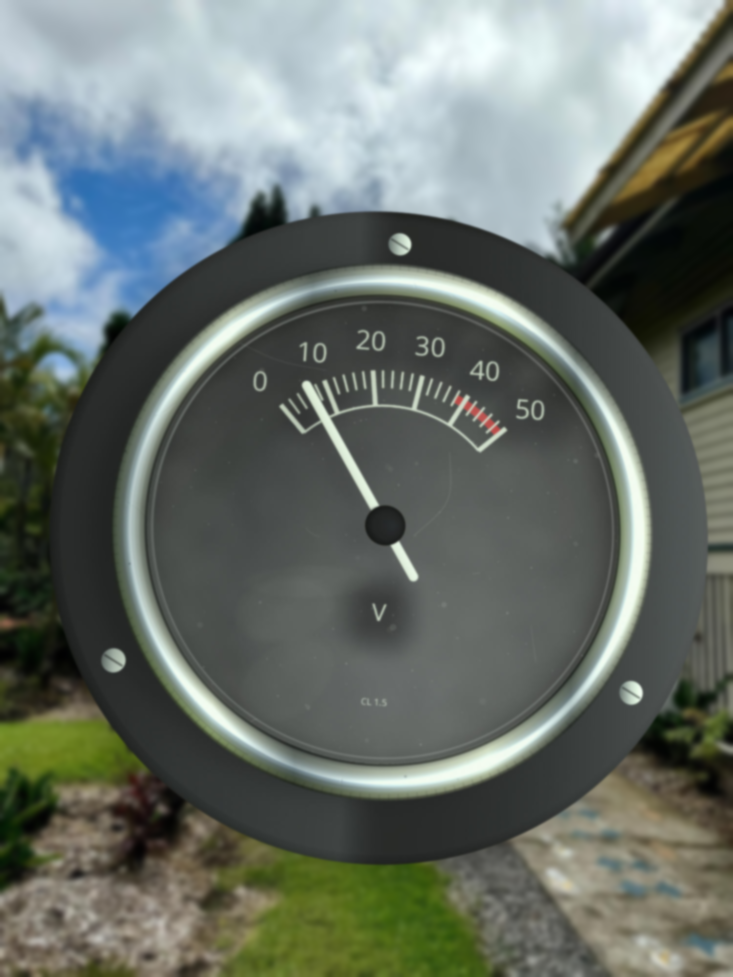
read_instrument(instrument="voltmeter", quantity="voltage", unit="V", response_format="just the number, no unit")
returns 6
